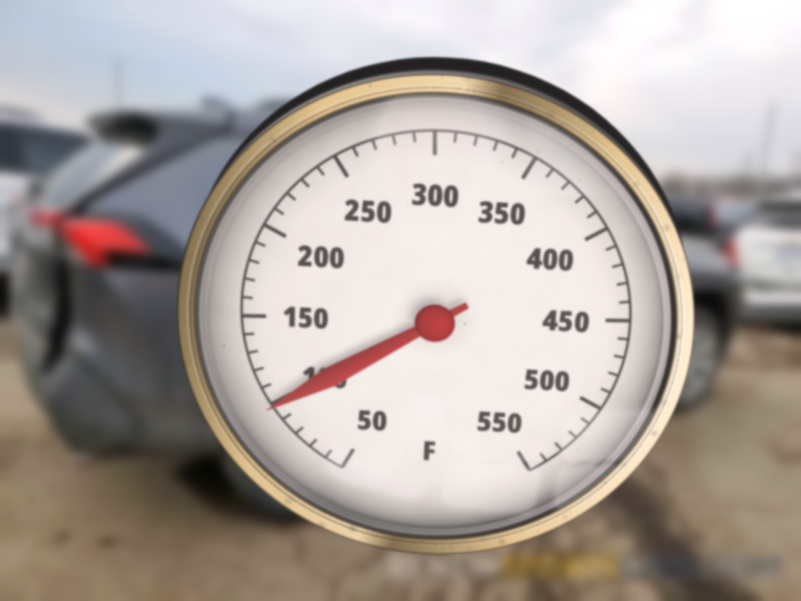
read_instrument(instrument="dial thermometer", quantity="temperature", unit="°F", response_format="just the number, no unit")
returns 100
